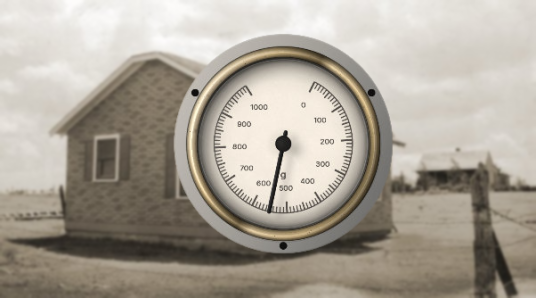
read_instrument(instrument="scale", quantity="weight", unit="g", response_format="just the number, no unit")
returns 550
